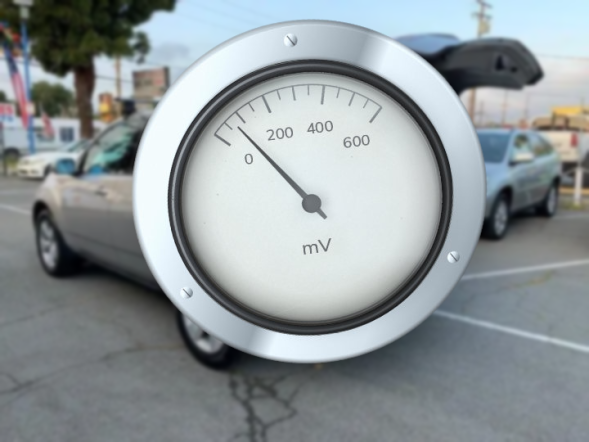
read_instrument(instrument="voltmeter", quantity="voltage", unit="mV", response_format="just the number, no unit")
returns 75
